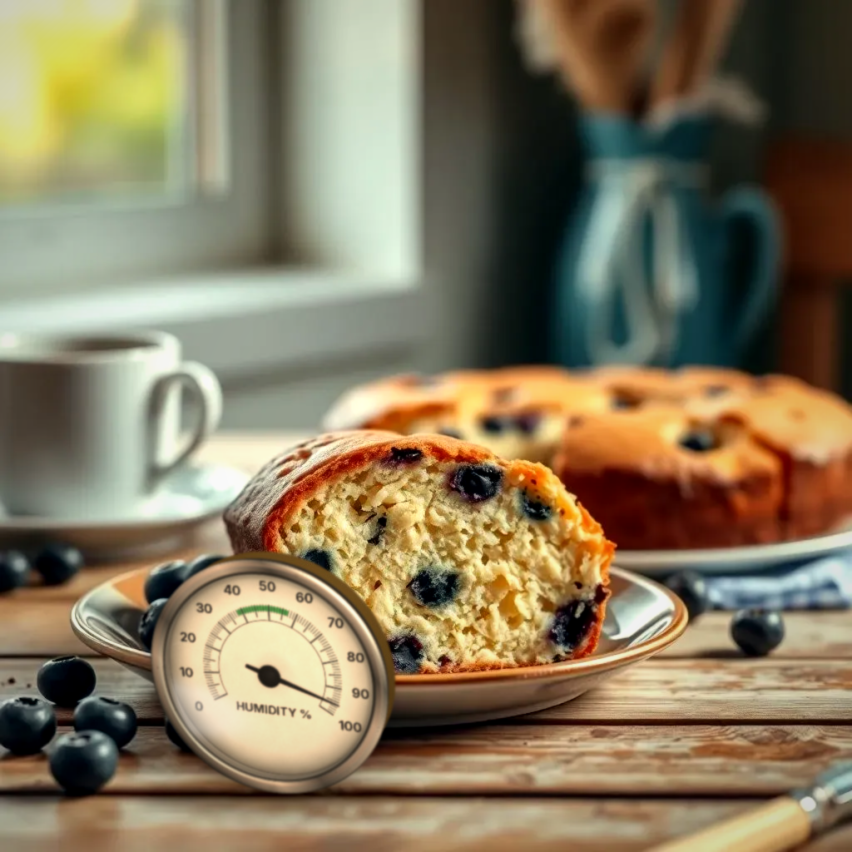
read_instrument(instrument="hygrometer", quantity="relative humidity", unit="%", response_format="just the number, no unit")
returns 95
